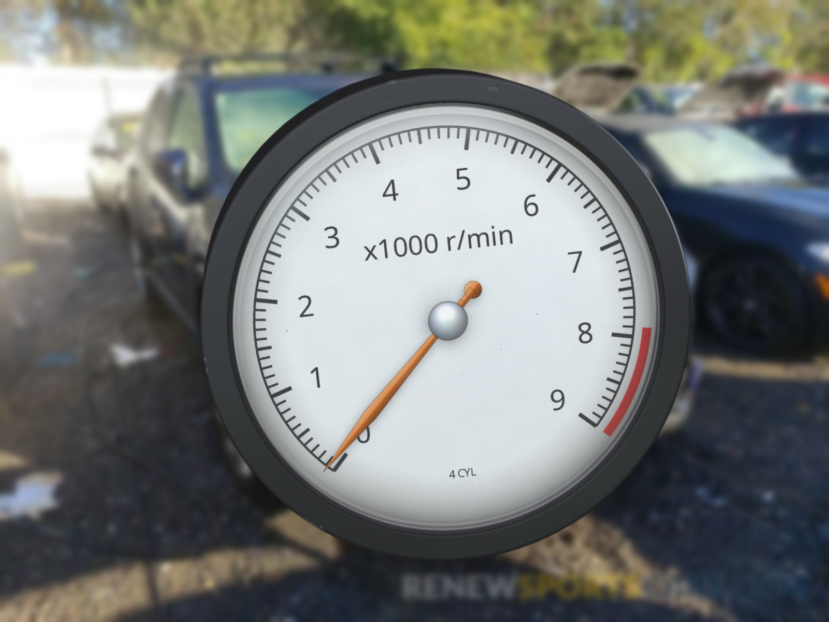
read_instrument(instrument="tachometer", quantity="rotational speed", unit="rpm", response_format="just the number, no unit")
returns 100
